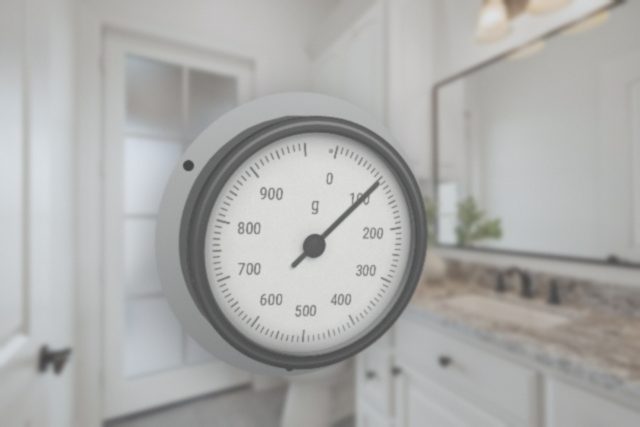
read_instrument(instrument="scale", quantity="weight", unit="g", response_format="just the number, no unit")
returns 100
